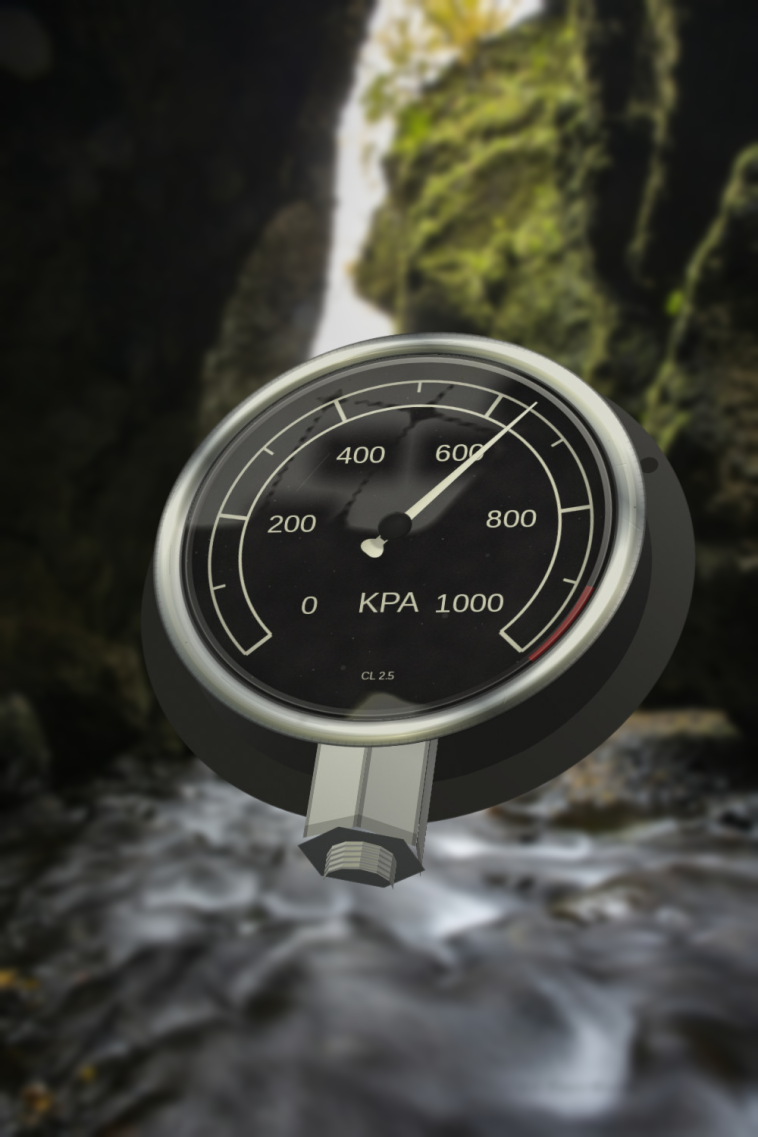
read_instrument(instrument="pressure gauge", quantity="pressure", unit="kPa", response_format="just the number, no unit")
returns 650
